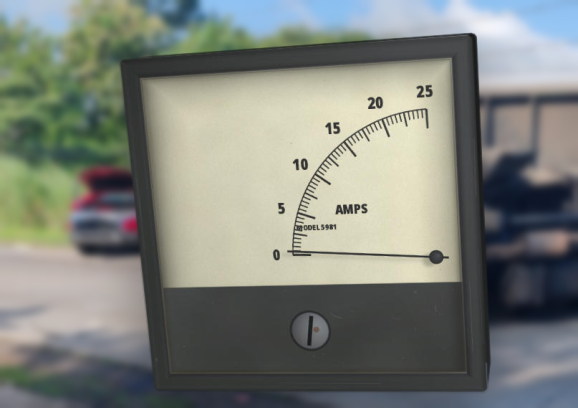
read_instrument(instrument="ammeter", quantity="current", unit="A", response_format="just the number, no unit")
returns 0.5
